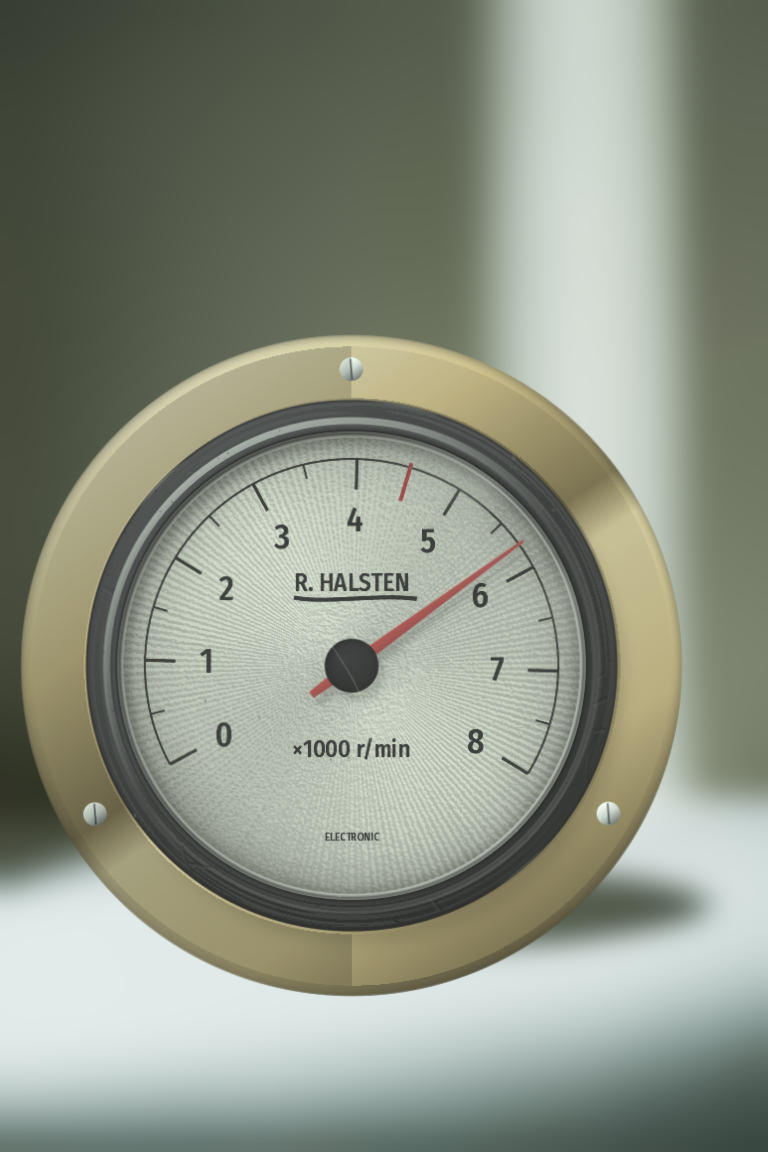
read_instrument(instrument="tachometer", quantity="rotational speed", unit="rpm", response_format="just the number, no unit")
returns 5750
